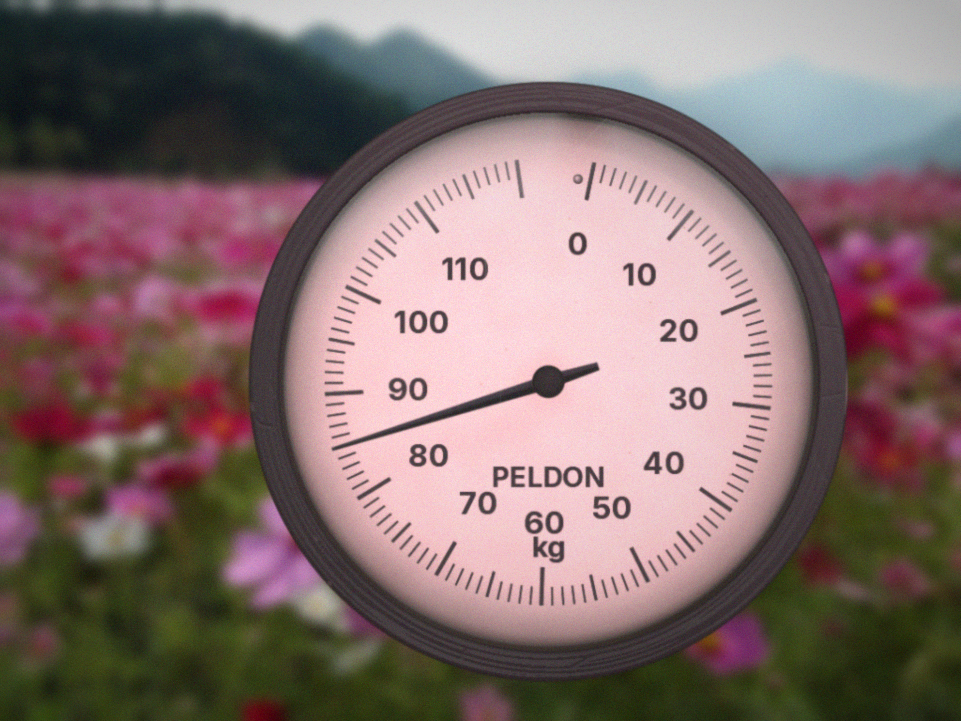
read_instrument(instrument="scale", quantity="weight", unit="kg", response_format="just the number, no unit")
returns 85
